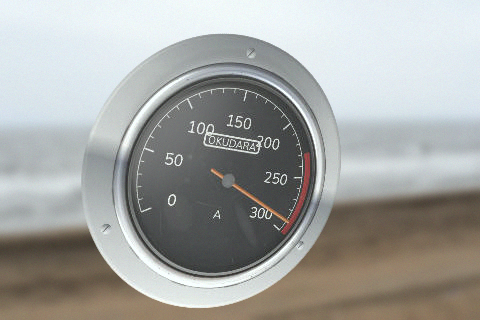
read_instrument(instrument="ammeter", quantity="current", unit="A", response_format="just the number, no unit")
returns 290
